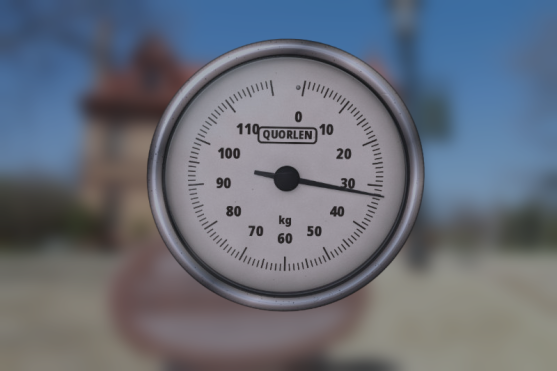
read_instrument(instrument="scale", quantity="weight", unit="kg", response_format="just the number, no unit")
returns 32
